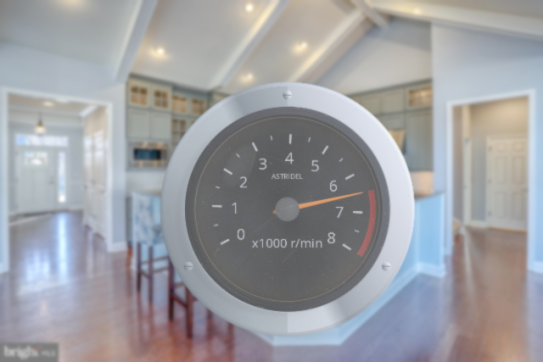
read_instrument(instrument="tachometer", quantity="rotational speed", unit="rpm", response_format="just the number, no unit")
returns 6500
